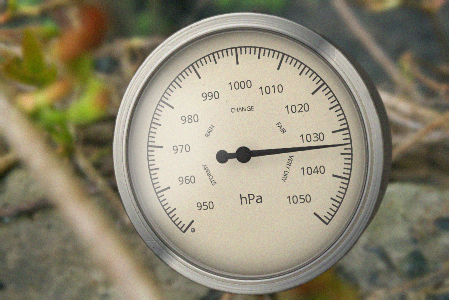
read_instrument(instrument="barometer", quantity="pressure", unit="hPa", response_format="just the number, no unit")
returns 1033
